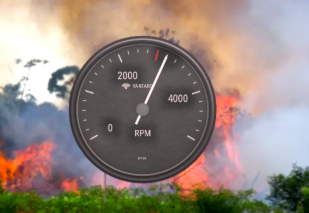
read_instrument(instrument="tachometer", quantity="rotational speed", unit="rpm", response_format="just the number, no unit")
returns 3000
